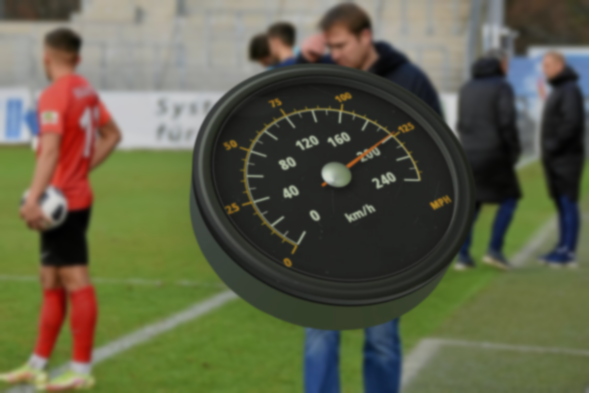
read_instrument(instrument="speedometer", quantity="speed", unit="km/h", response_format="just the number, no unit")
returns 200
